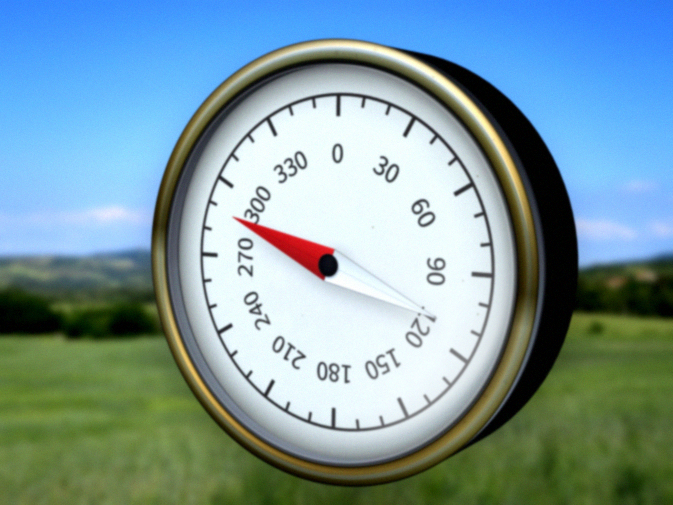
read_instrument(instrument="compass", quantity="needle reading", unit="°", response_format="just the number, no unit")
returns 290
